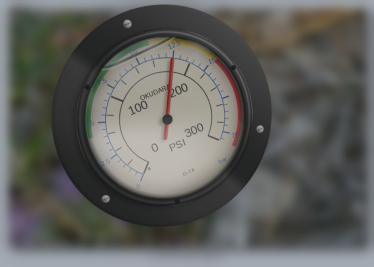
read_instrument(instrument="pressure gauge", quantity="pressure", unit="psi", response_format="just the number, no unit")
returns 180
